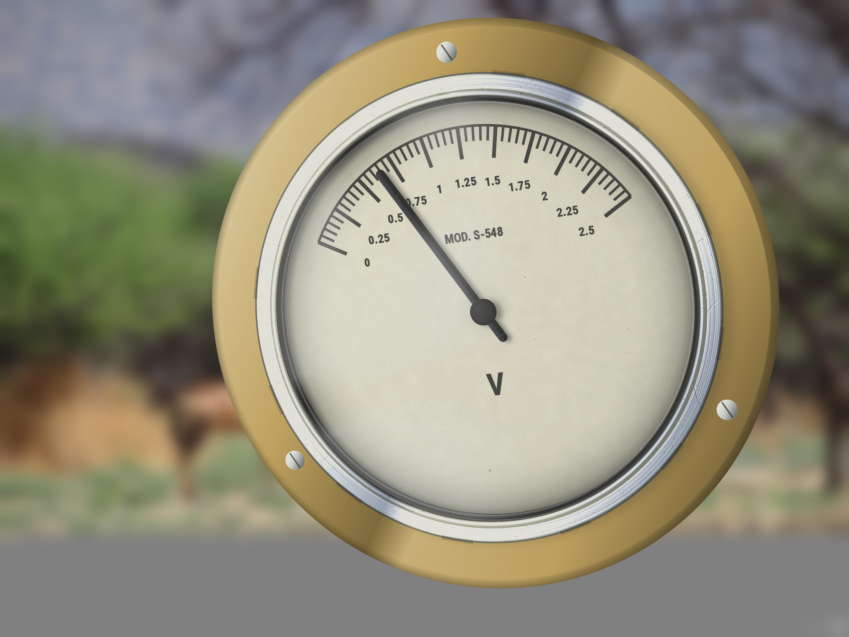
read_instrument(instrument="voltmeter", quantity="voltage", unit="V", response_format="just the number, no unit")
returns 0.65
